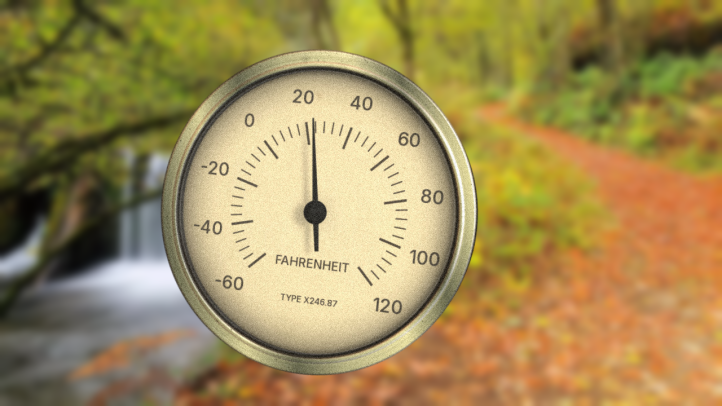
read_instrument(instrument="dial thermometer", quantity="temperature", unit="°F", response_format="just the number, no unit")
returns 24
